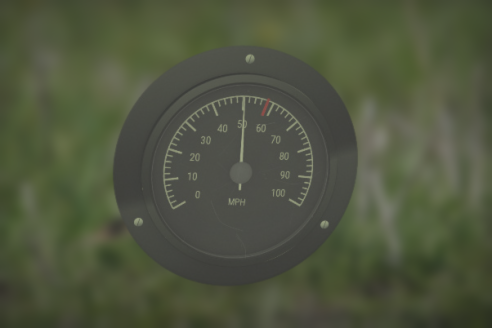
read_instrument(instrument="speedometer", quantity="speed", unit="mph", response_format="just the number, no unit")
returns 50
